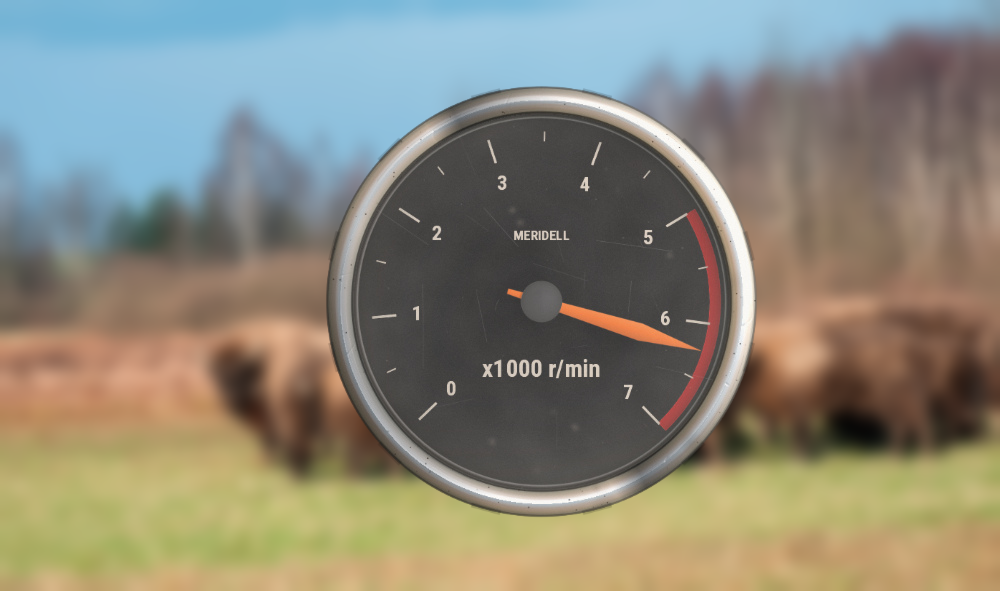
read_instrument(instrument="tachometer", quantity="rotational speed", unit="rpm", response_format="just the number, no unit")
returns 6250
